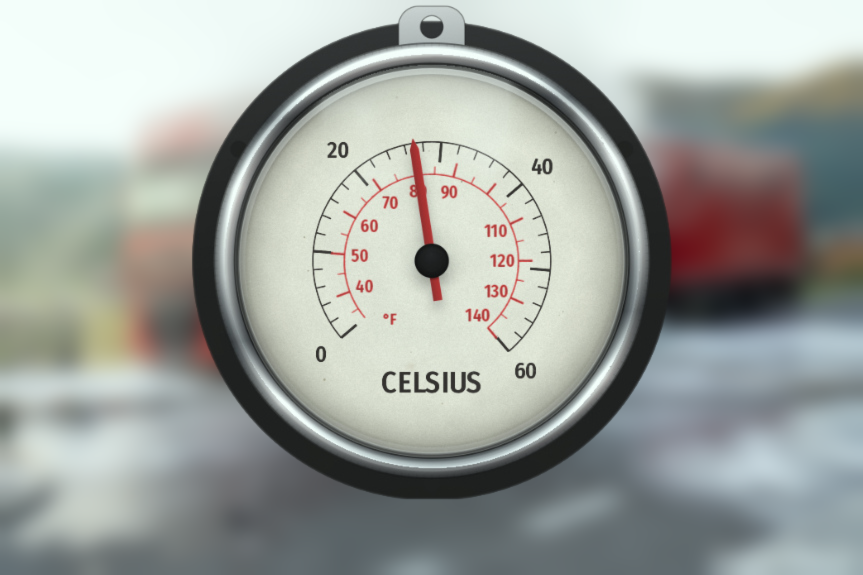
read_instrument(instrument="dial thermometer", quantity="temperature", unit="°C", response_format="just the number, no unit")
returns 27
